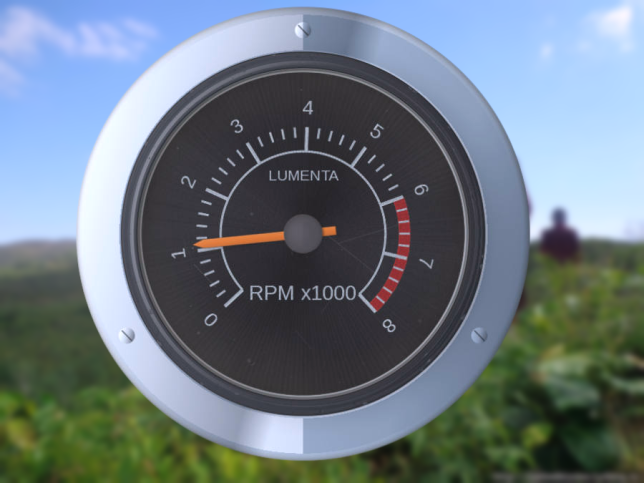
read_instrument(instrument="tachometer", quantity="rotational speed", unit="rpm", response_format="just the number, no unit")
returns 1100
